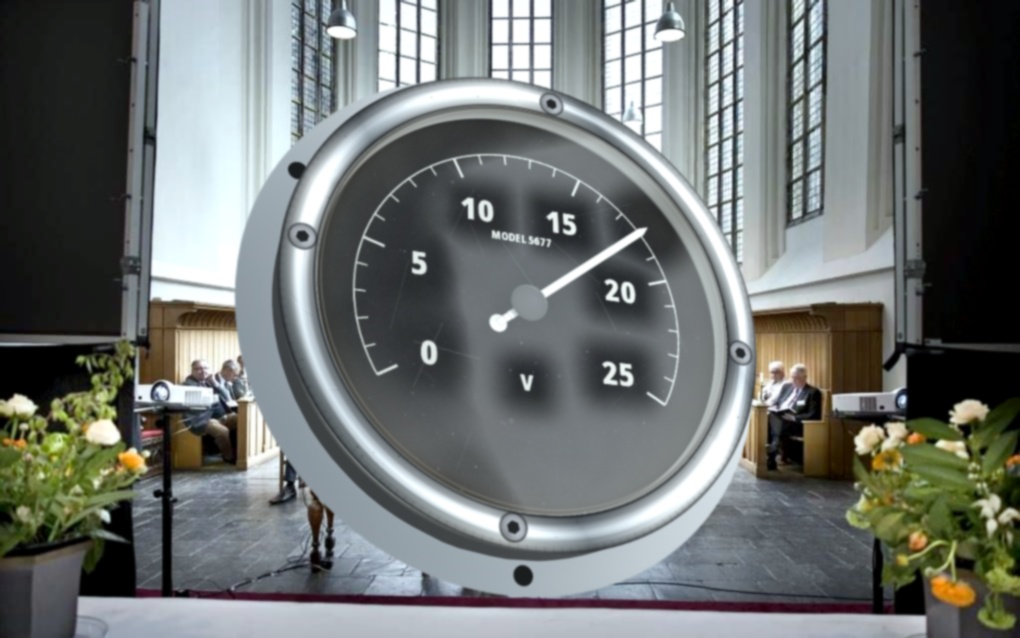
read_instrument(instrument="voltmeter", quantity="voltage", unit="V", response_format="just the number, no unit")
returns 18
